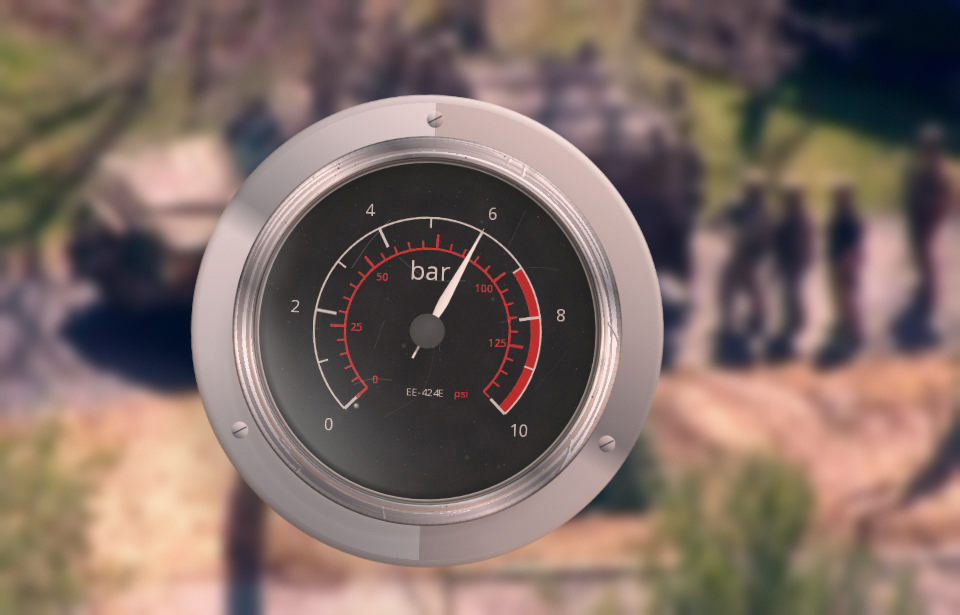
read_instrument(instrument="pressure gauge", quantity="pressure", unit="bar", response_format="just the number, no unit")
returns 6
